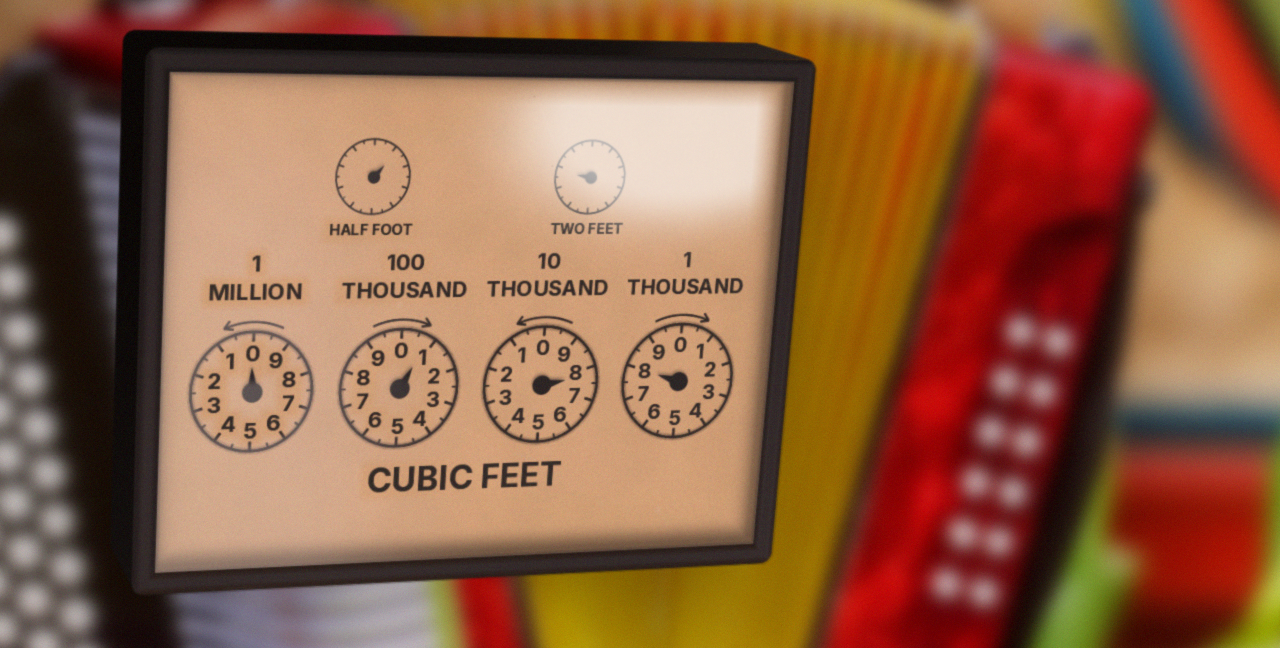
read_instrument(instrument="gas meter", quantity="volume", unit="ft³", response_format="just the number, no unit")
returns 7800
